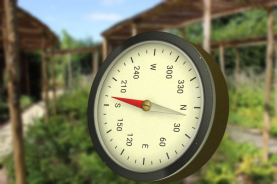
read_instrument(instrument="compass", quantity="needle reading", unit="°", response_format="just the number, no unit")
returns 190
